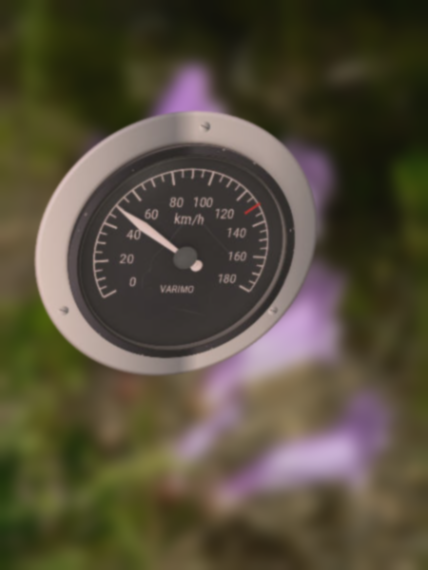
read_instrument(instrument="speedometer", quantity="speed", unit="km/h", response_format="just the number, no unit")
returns 50
